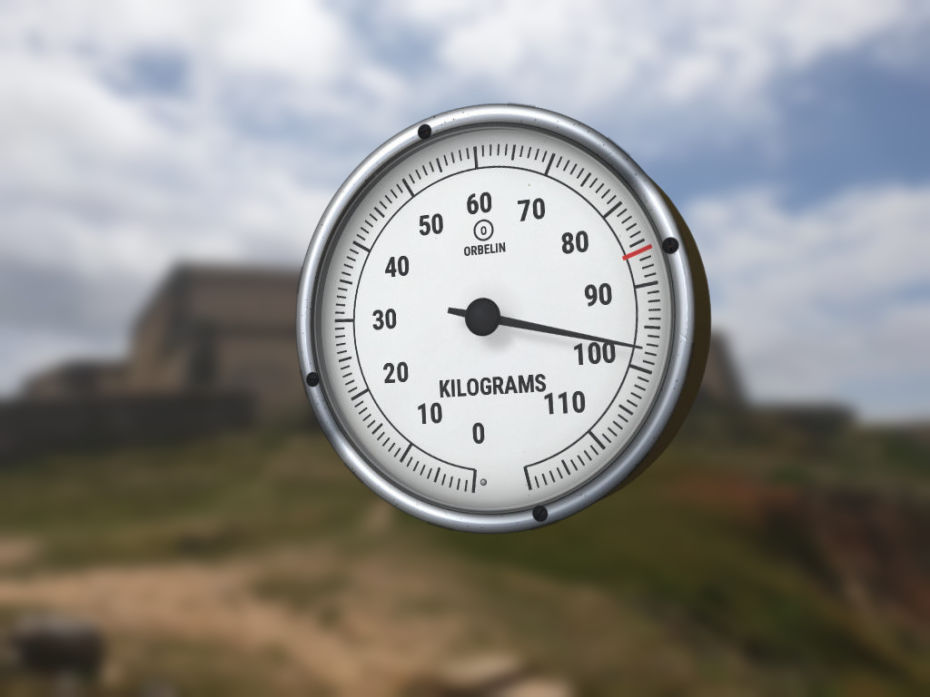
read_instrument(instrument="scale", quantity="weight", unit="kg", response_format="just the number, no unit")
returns 97.5
